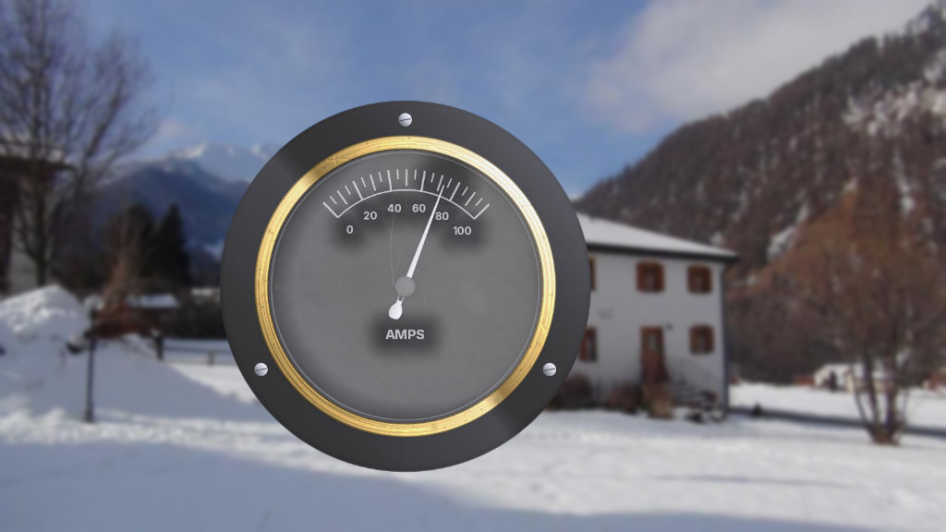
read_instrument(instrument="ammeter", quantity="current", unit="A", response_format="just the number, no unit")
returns 72.5
